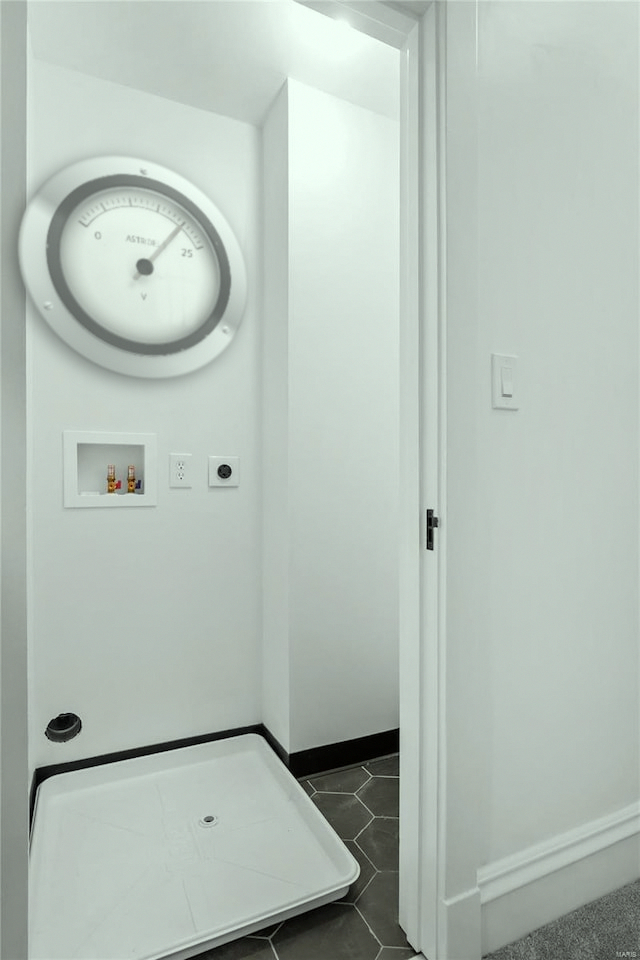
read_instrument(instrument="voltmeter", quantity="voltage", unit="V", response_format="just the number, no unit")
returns 20
